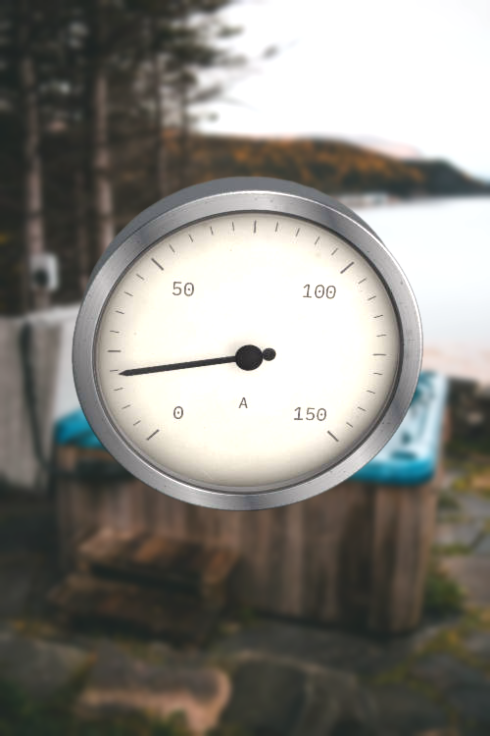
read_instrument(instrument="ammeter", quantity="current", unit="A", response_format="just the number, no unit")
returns 20
